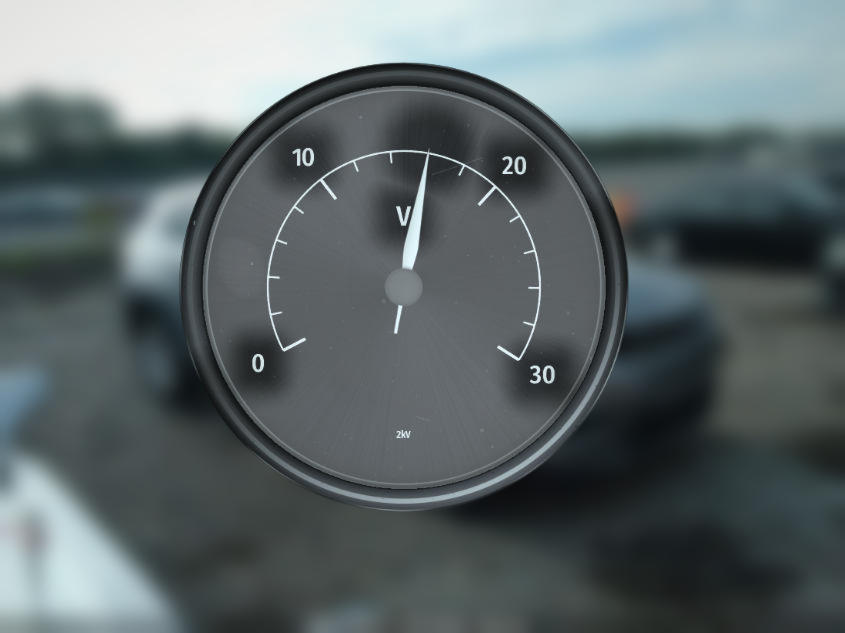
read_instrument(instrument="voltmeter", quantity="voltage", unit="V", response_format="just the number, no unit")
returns 16
